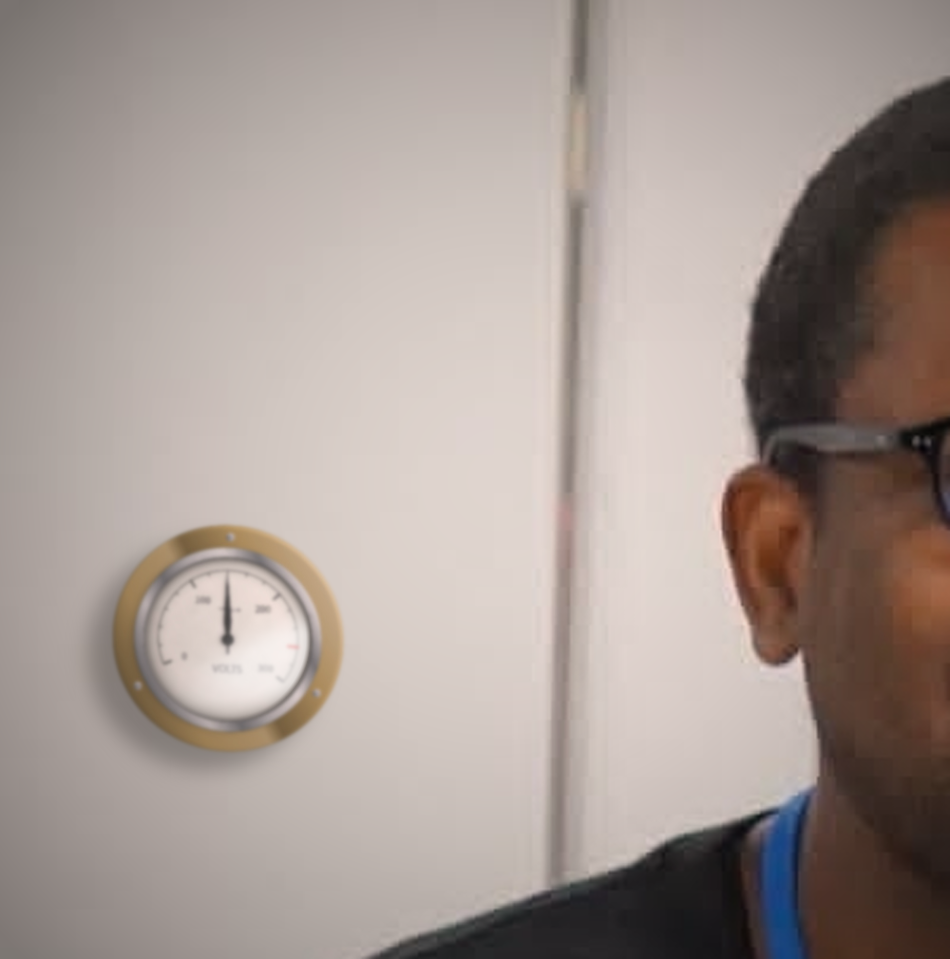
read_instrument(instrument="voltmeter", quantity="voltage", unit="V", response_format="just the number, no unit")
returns 140
